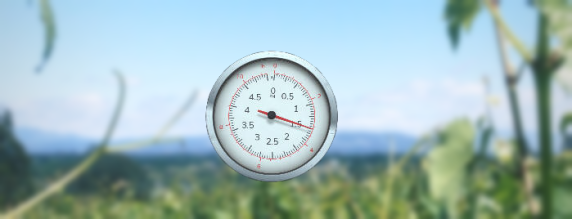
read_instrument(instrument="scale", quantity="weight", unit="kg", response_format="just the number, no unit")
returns 1.5
